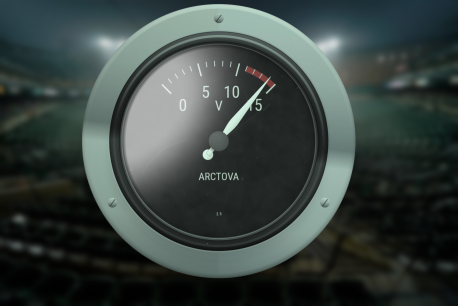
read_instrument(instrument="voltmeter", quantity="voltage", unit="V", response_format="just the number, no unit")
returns 14
